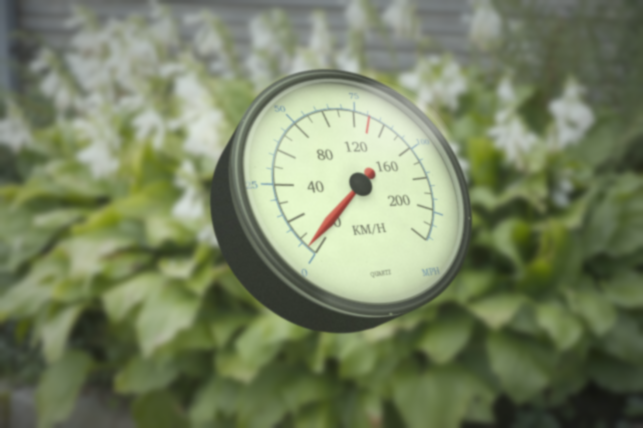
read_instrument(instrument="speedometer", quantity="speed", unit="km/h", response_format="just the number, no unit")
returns 5
